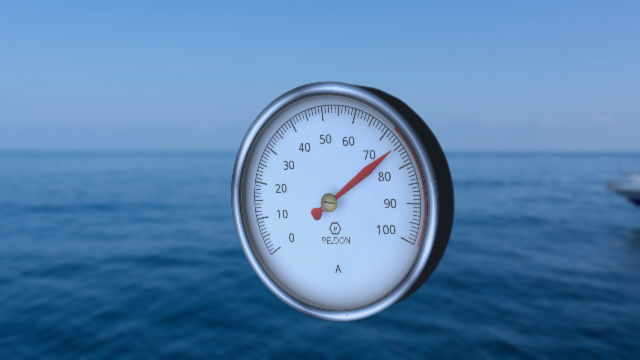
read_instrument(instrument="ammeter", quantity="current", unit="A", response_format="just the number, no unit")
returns 75
